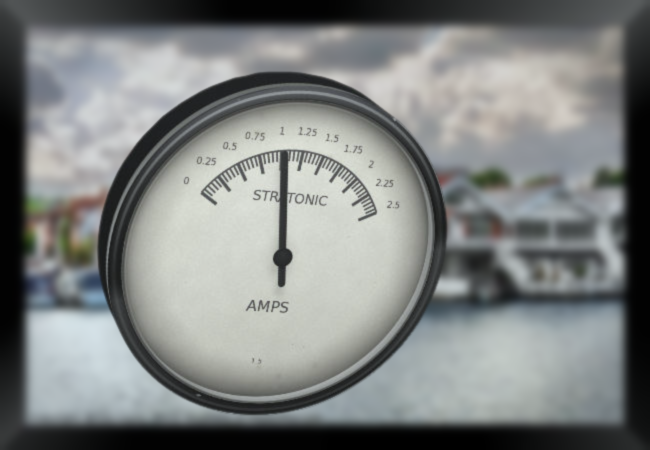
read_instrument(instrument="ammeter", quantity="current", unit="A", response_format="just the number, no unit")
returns 1
